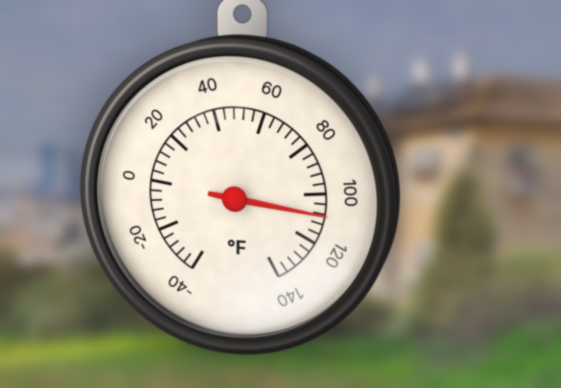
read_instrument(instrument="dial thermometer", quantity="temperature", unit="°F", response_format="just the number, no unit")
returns 108
